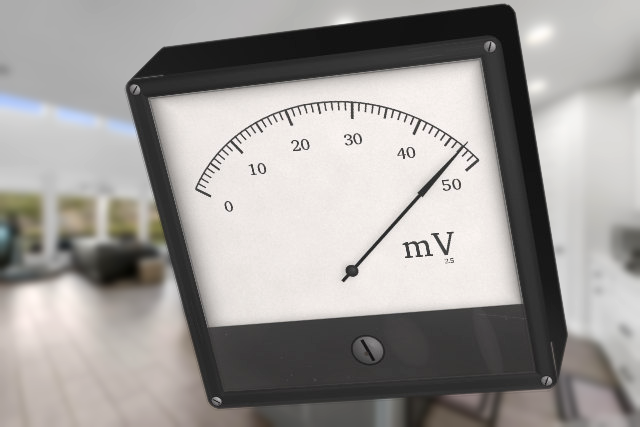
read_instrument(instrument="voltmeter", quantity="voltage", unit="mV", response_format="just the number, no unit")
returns 47
